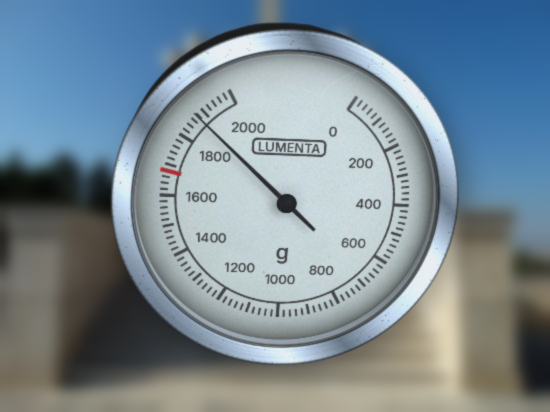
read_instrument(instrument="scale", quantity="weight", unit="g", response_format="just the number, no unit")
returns 1880
